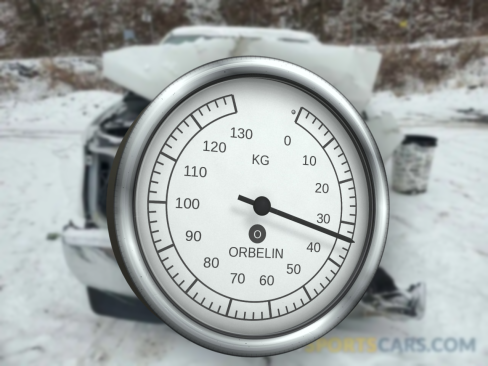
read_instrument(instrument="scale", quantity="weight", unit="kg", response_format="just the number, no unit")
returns 34
